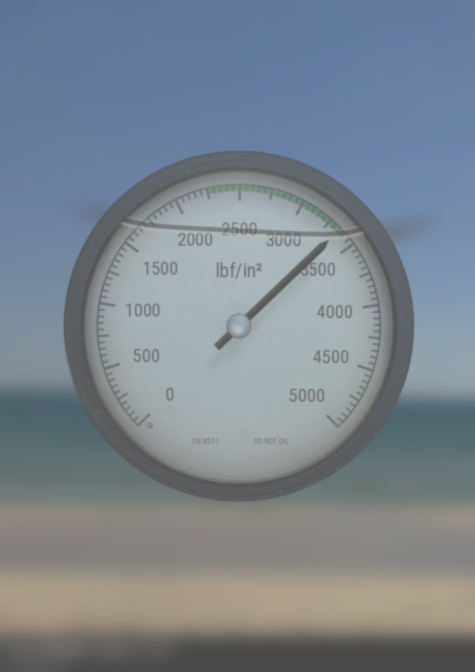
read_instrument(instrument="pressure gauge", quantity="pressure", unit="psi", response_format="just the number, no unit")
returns 3350
